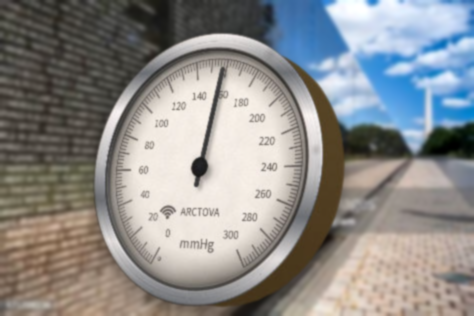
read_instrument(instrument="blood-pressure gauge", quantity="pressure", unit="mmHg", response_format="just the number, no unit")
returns 160
